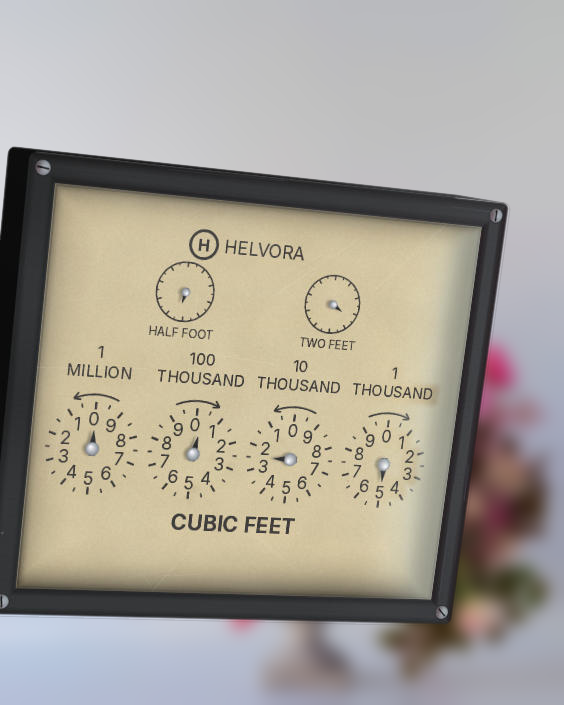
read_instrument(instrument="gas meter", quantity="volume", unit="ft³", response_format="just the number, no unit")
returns 2500
